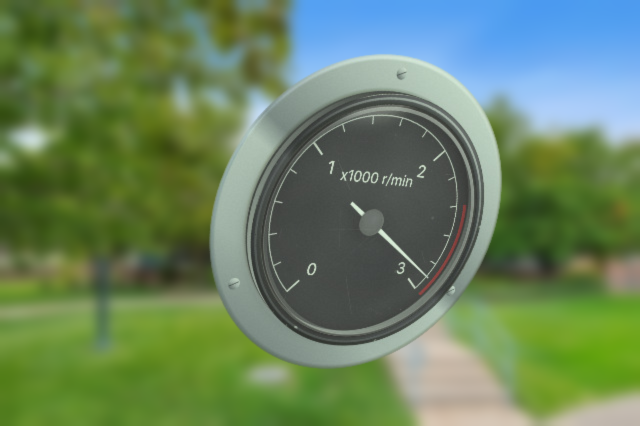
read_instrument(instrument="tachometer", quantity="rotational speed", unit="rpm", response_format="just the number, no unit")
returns 2900
